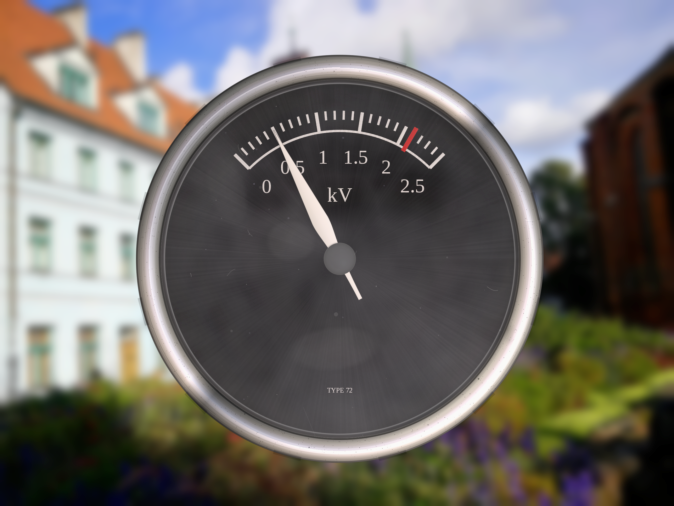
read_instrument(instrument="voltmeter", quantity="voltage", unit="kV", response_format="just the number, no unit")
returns 0.5
